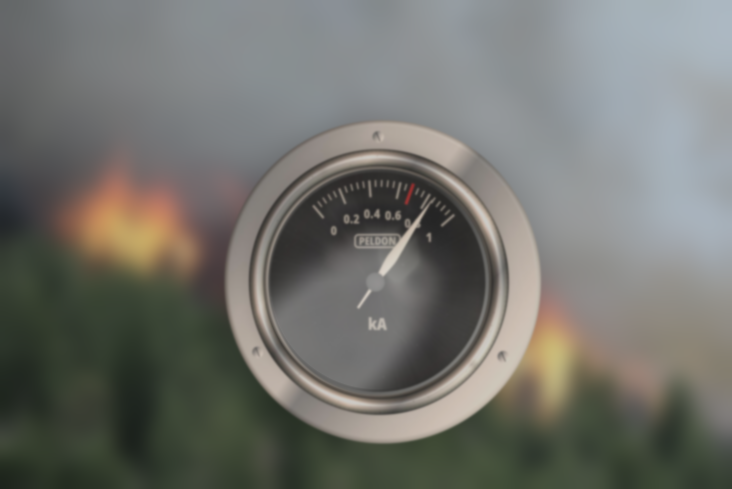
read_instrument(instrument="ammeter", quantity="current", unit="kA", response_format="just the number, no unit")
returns 0.84
